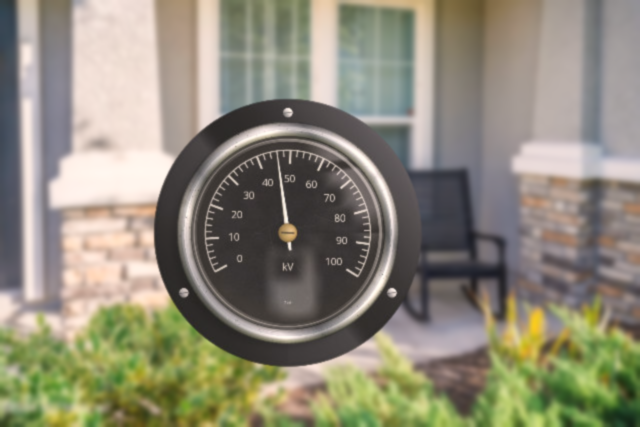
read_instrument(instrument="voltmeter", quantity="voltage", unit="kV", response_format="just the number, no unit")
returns 46
